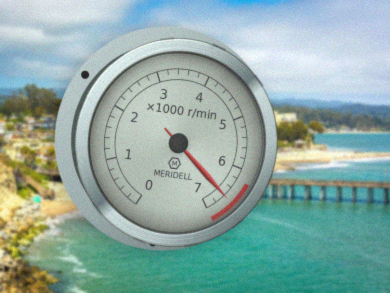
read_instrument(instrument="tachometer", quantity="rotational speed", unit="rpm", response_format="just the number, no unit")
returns 6600
